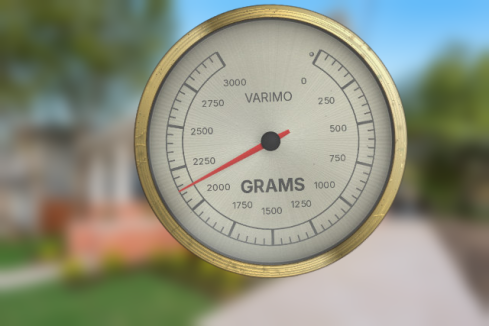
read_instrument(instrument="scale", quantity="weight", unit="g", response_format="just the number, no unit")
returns 2125
